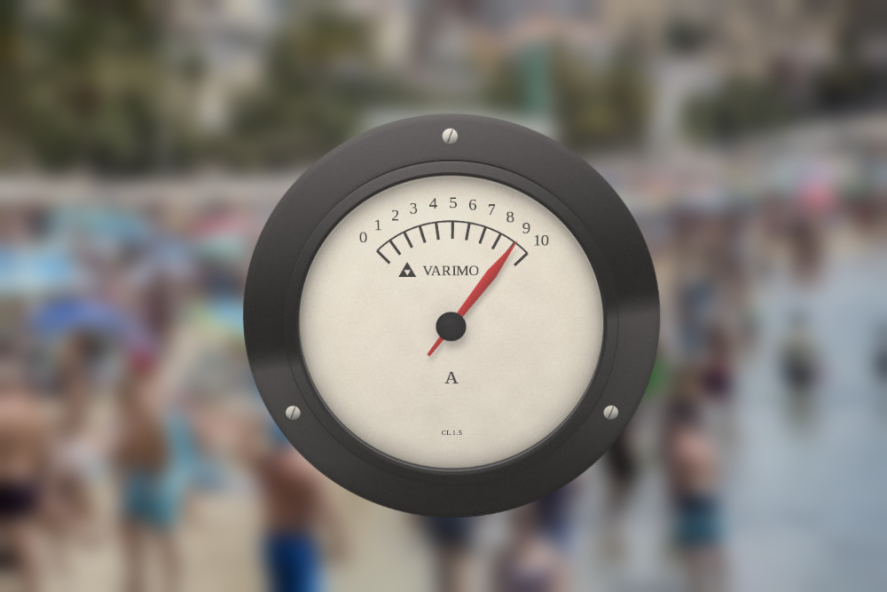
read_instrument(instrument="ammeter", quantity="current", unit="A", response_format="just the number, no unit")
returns 9
